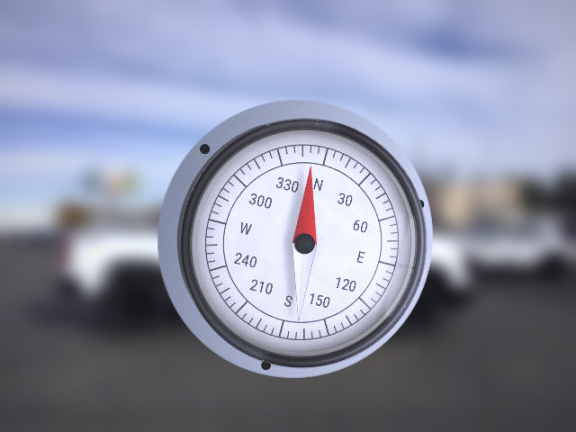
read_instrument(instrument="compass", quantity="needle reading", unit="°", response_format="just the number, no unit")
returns 350
